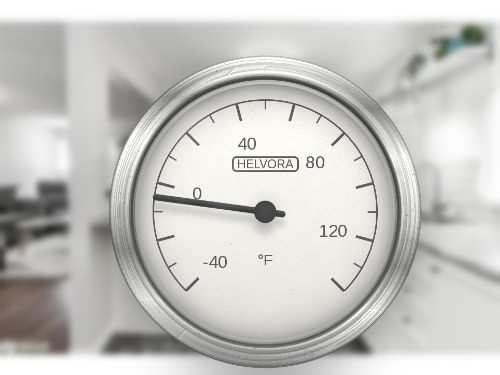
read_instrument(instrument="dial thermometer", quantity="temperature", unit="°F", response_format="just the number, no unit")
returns -5
